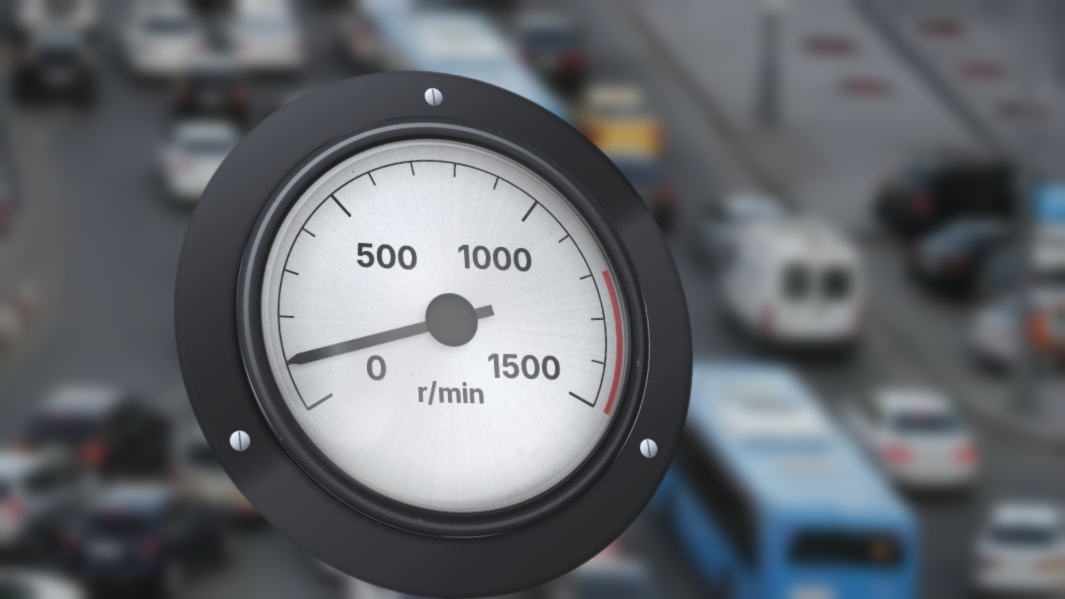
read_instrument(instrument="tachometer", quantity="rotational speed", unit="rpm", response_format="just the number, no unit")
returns 100
